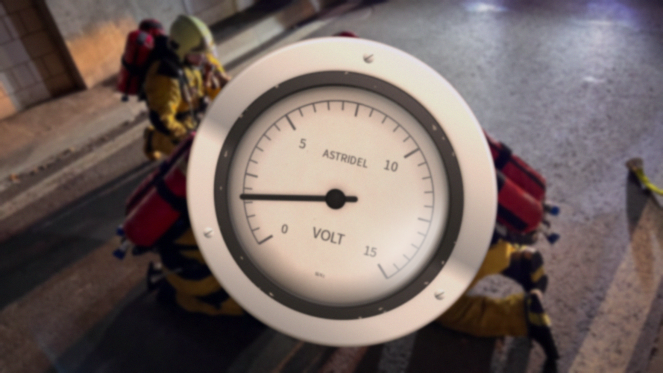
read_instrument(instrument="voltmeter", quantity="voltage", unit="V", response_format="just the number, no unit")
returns 1.75
